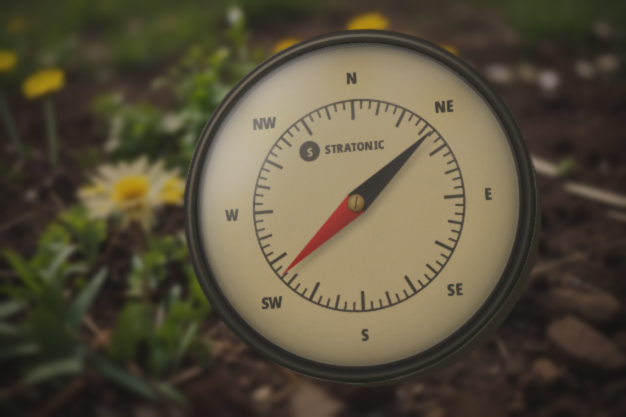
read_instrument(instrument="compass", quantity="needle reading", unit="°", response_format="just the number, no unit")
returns 230
